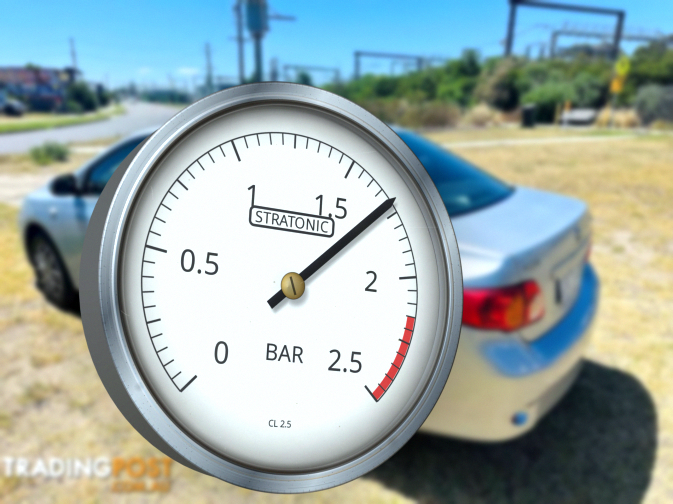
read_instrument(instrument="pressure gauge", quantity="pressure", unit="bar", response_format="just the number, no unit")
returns 1.7
